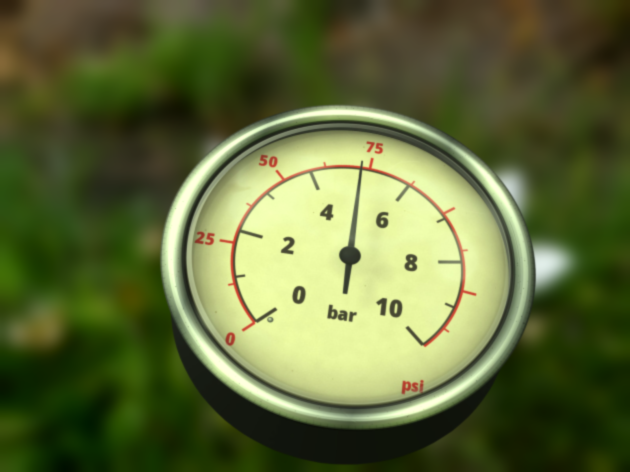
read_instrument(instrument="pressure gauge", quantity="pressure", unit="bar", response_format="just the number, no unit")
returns 5
